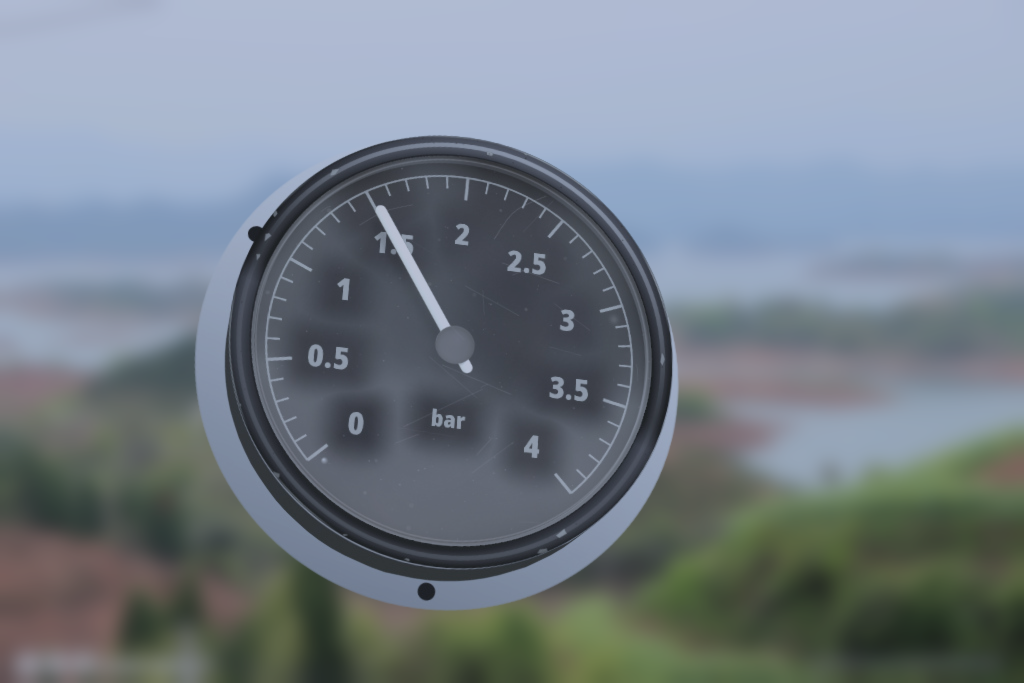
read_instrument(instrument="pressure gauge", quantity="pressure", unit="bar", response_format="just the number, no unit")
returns 1.5
